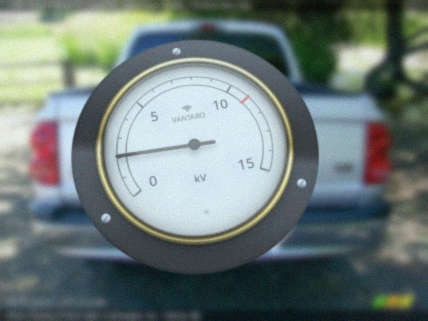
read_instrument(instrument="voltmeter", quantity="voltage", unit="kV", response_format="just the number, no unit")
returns 2
